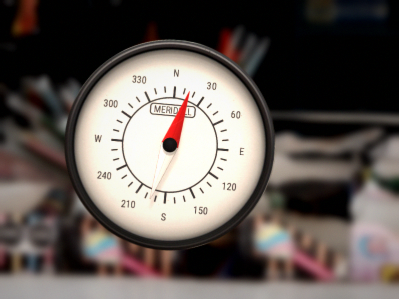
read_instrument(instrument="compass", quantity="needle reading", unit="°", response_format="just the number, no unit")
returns 15
